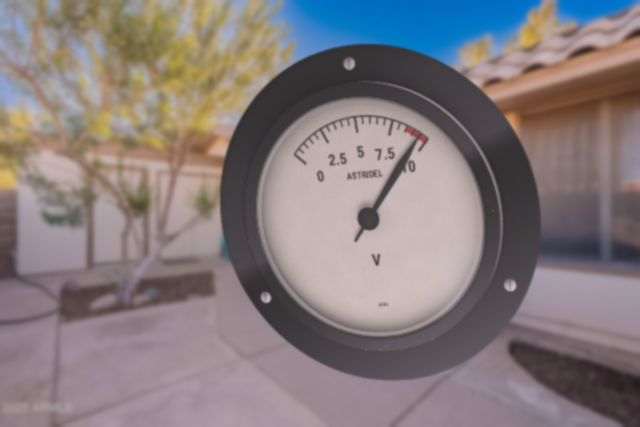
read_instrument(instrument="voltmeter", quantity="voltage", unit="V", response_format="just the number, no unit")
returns 9.5
